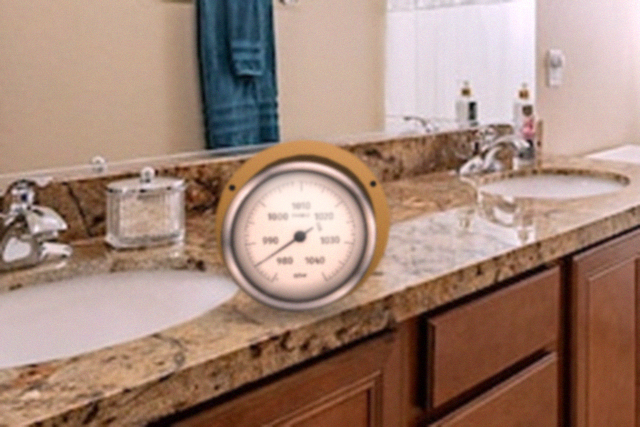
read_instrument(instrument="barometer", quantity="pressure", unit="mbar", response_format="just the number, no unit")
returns 985
